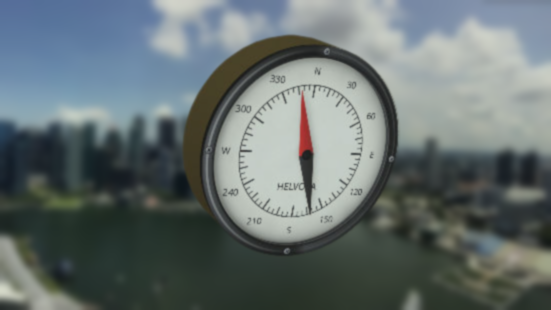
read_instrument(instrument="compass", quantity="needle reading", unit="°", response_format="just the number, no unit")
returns 345
